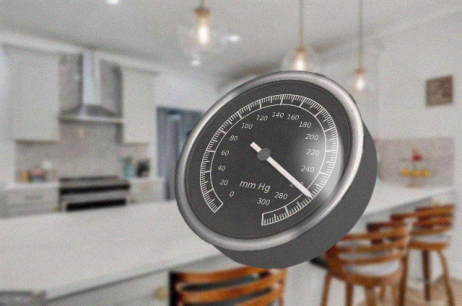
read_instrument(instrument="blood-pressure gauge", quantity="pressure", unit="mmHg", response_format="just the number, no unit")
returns 260
